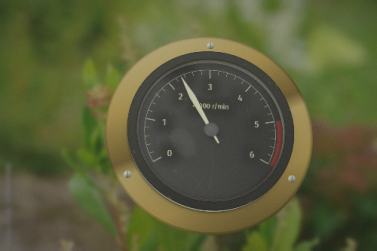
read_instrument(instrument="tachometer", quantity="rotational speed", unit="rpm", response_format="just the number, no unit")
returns 2300
